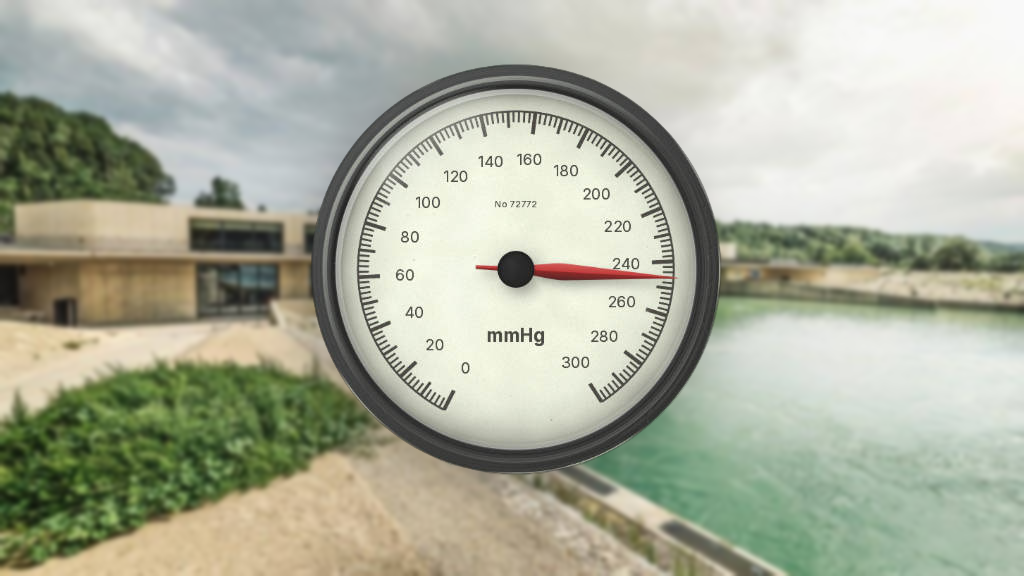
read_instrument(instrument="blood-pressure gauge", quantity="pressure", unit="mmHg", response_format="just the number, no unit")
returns 246
